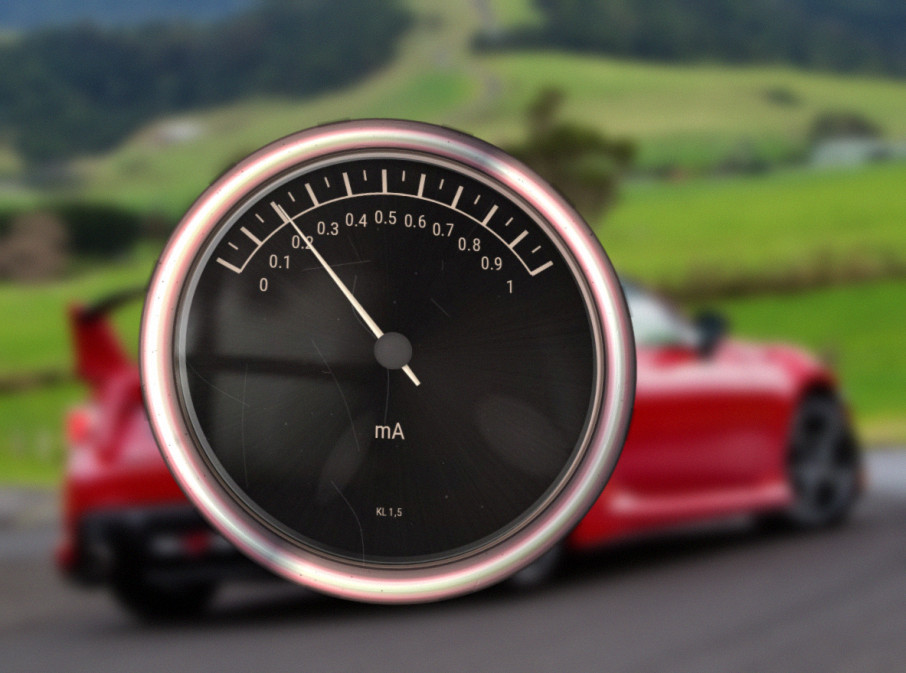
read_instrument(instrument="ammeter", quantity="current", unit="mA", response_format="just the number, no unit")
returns 0.2
